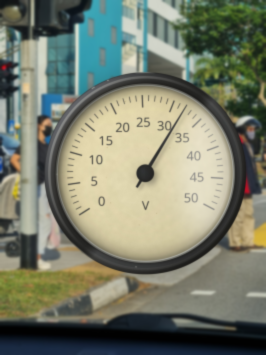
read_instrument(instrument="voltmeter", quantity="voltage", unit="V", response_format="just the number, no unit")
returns 32
